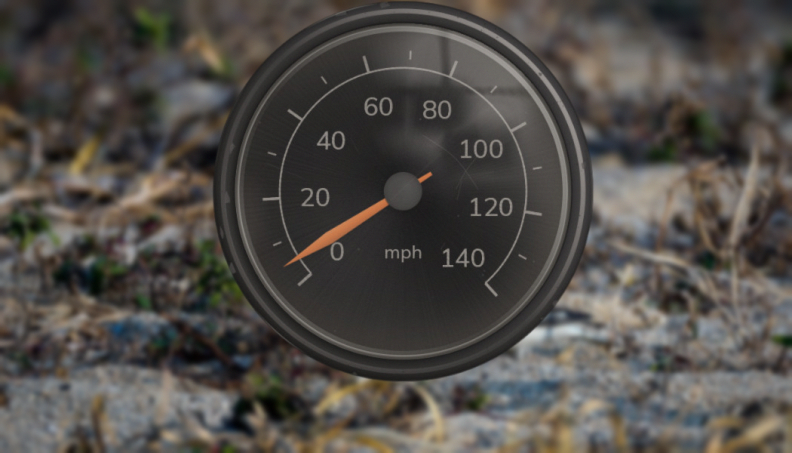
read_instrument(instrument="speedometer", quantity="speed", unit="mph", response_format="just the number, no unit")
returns 5
